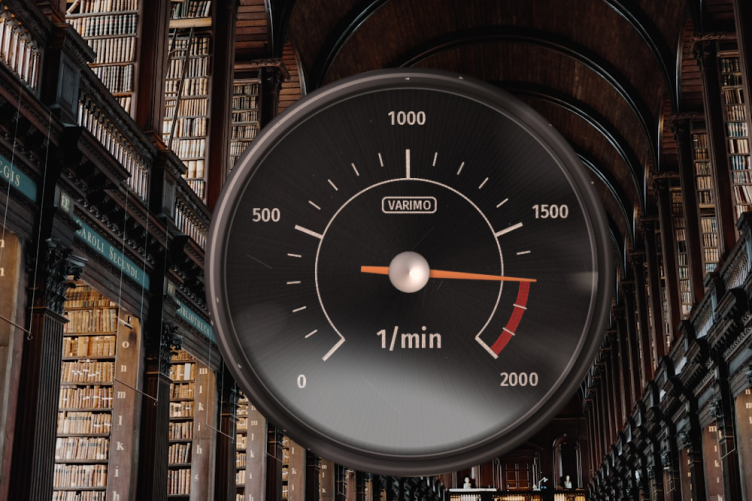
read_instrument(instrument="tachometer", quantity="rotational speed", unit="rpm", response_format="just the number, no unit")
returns 1700
